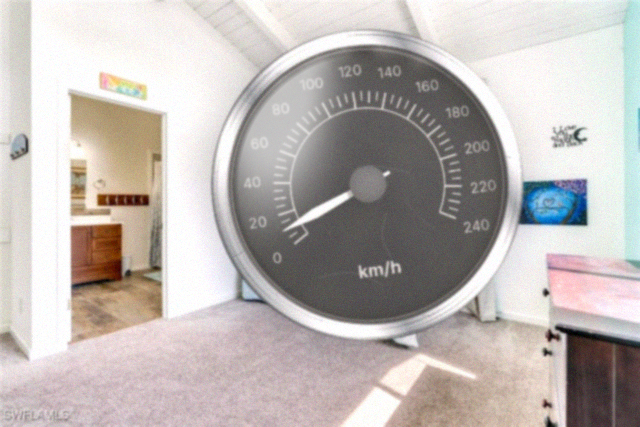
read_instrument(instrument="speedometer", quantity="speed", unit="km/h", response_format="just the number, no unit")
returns 10
